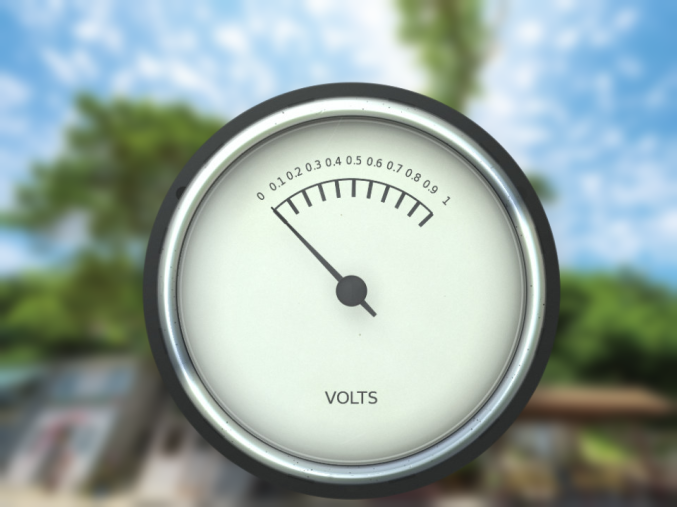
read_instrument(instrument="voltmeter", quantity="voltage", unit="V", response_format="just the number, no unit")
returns 0
